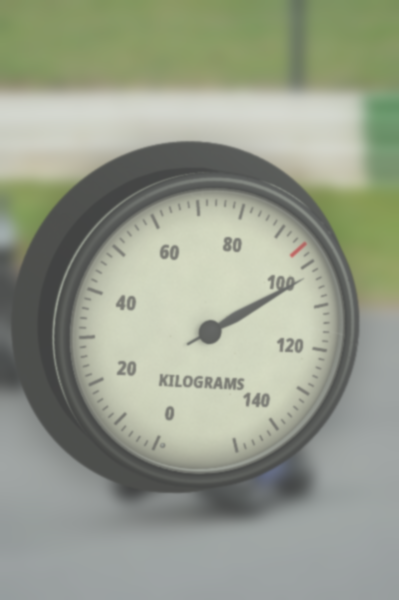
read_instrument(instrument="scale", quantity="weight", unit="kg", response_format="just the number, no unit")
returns 102
